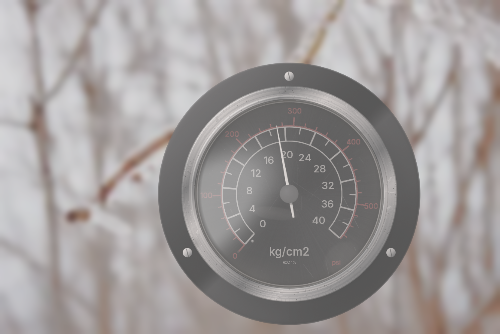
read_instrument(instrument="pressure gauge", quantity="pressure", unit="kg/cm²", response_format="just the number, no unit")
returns 19
